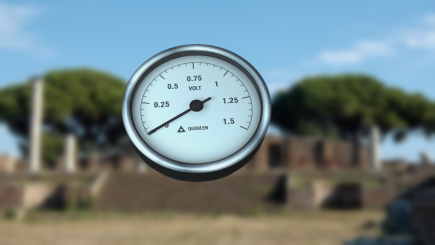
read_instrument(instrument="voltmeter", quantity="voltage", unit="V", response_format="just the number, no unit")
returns 0
